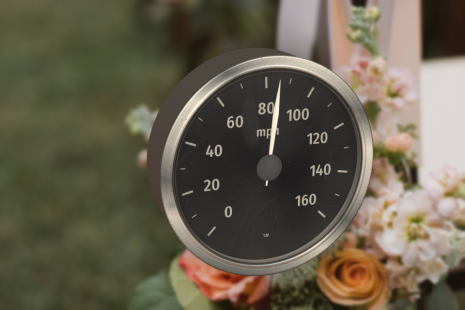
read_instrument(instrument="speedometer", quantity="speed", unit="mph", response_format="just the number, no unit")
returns 85
